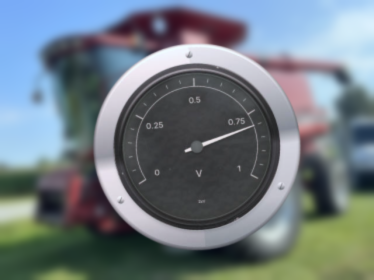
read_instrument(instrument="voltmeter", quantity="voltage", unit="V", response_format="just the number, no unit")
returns 0.8
